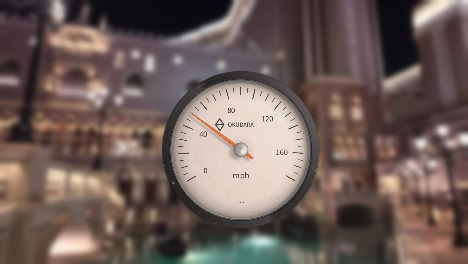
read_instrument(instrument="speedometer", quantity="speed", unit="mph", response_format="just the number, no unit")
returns 50
